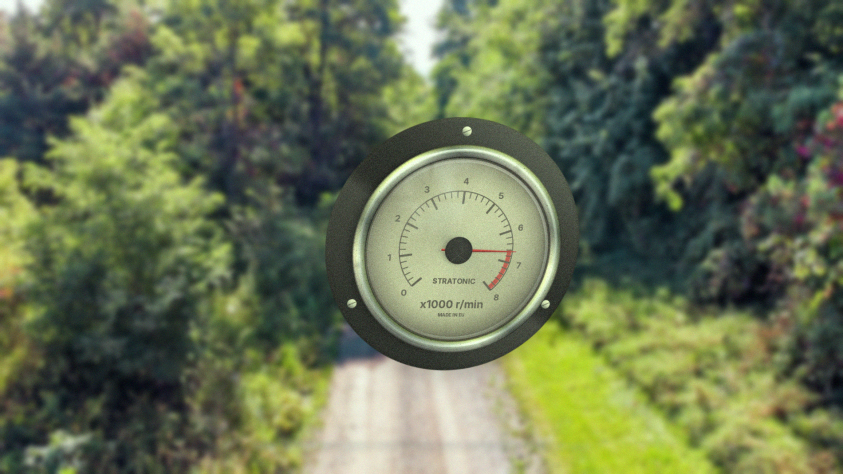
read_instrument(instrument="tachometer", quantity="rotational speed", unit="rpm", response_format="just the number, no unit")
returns 6600
